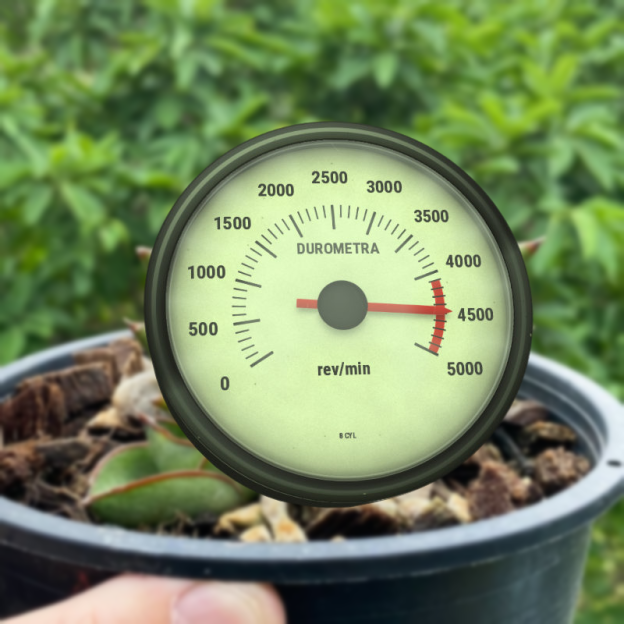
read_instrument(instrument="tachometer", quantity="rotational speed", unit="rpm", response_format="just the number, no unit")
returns 4500
